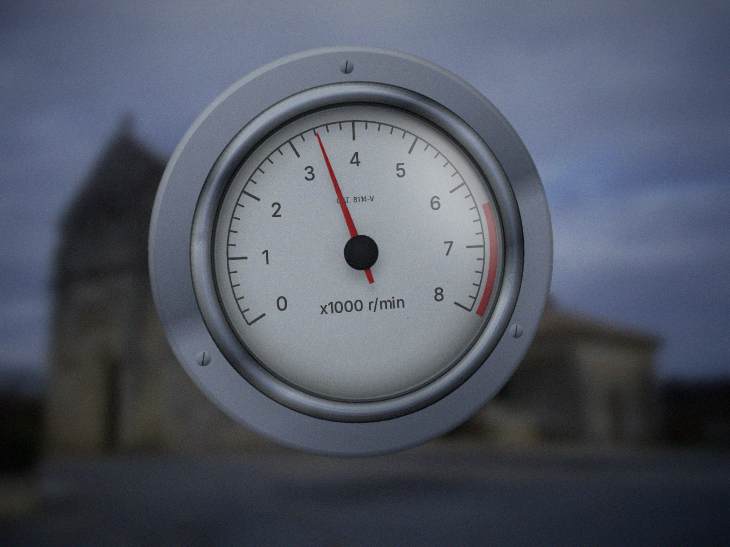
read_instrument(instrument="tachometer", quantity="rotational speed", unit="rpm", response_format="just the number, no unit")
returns 3400
